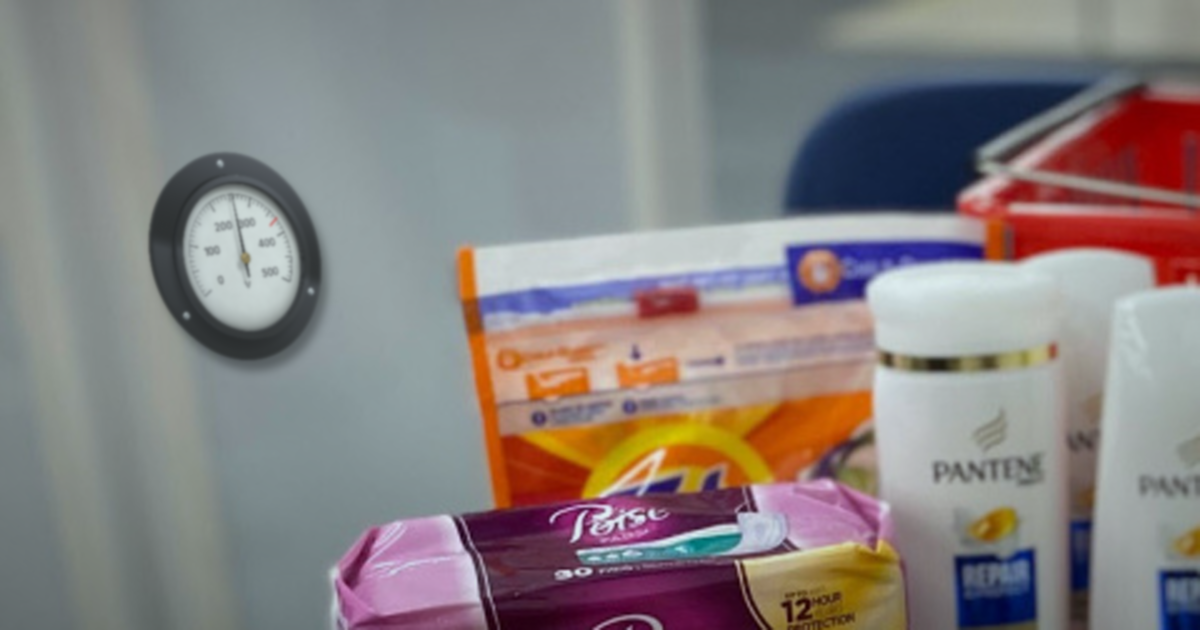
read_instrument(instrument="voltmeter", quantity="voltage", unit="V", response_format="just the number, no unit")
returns 250
